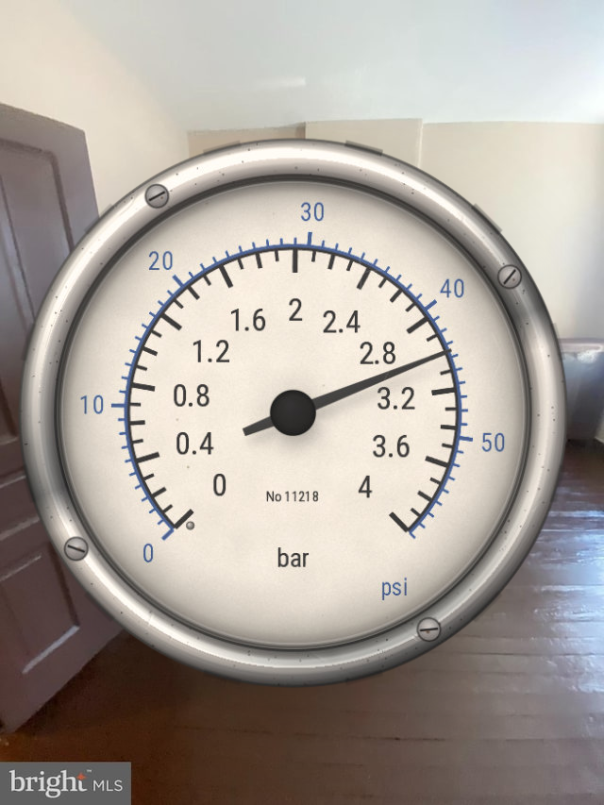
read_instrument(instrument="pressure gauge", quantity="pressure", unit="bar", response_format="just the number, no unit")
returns 3
